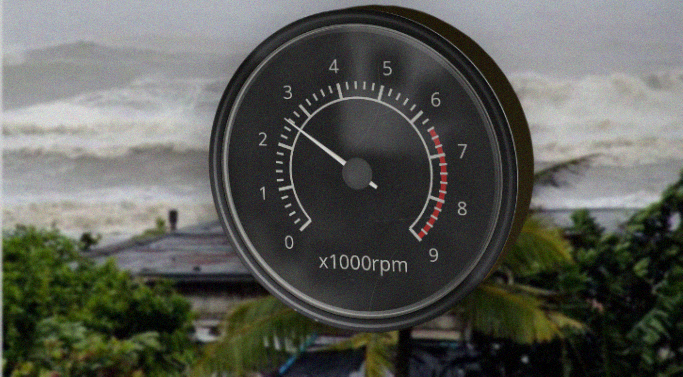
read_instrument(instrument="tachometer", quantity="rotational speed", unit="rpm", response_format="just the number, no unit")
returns 2600
